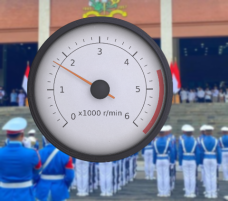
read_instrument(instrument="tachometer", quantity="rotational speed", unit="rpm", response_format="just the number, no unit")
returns 1700
